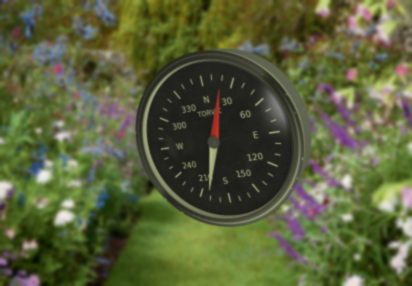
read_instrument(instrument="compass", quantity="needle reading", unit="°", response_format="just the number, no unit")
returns 20
